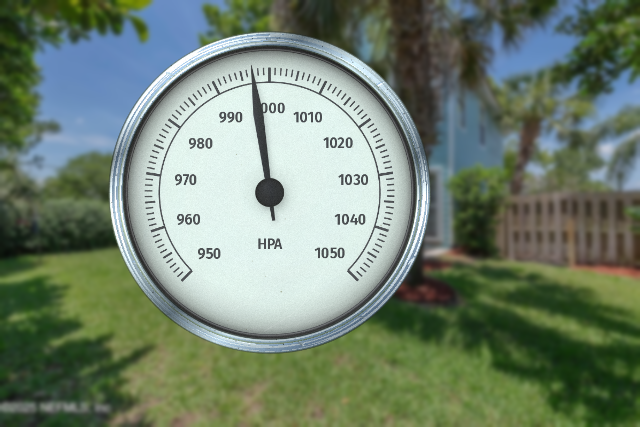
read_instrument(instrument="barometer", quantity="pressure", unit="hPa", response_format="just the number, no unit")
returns 997
